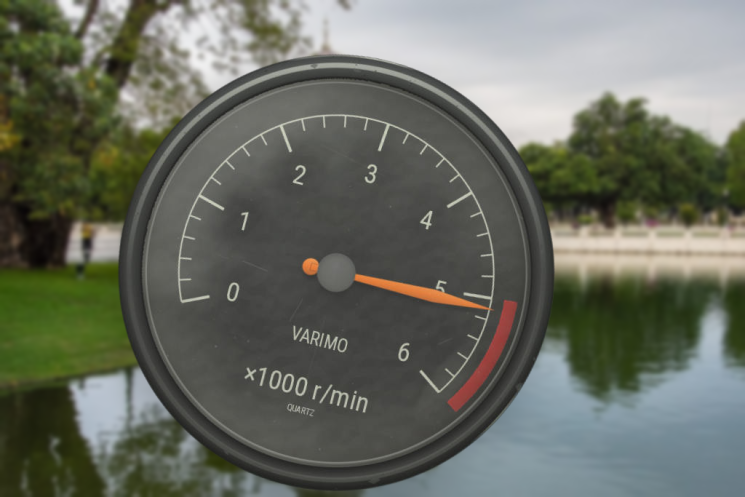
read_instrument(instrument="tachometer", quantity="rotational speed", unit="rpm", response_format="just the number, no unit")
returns 5100
